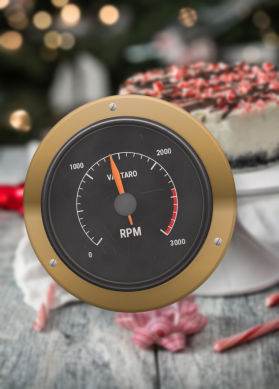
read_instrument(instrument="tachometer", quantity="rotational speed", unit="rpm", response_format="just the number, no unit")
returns 1400
